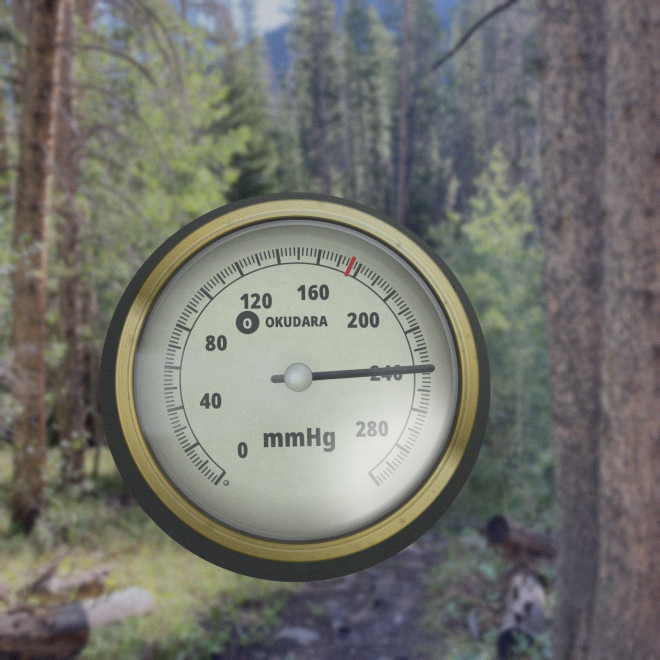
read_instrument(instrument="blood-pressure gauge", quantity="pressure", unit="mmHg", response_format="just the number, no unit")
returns 240
